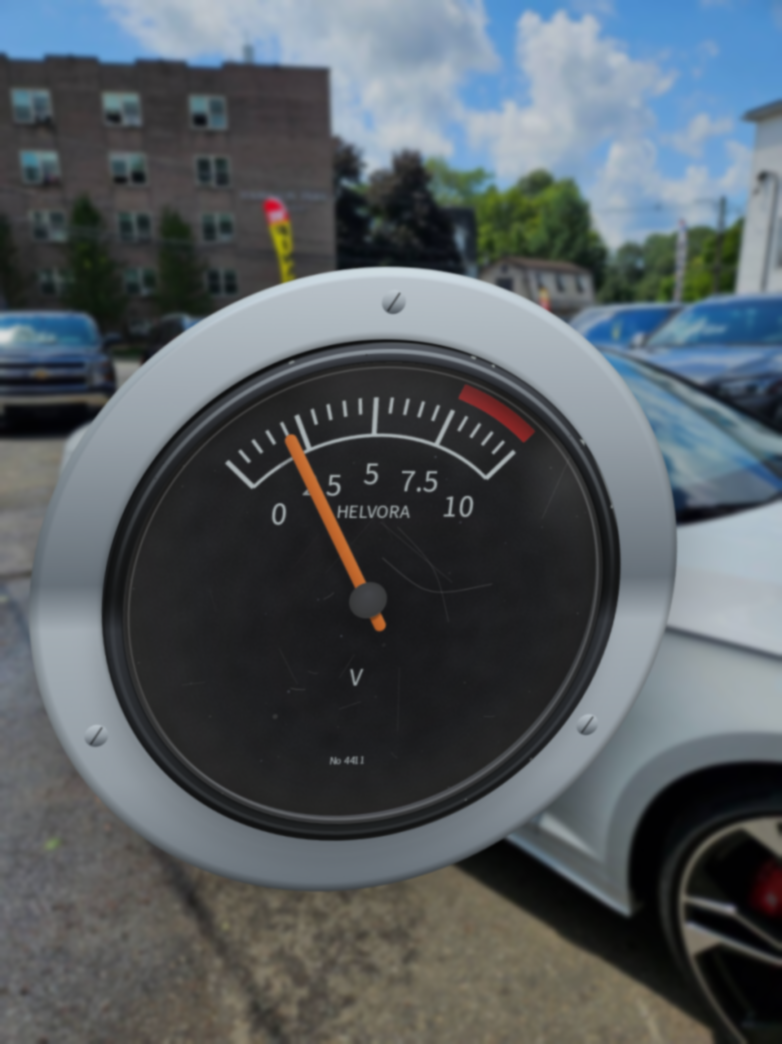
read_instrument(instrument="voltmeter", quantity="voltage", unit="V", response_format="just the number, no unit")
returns 2
